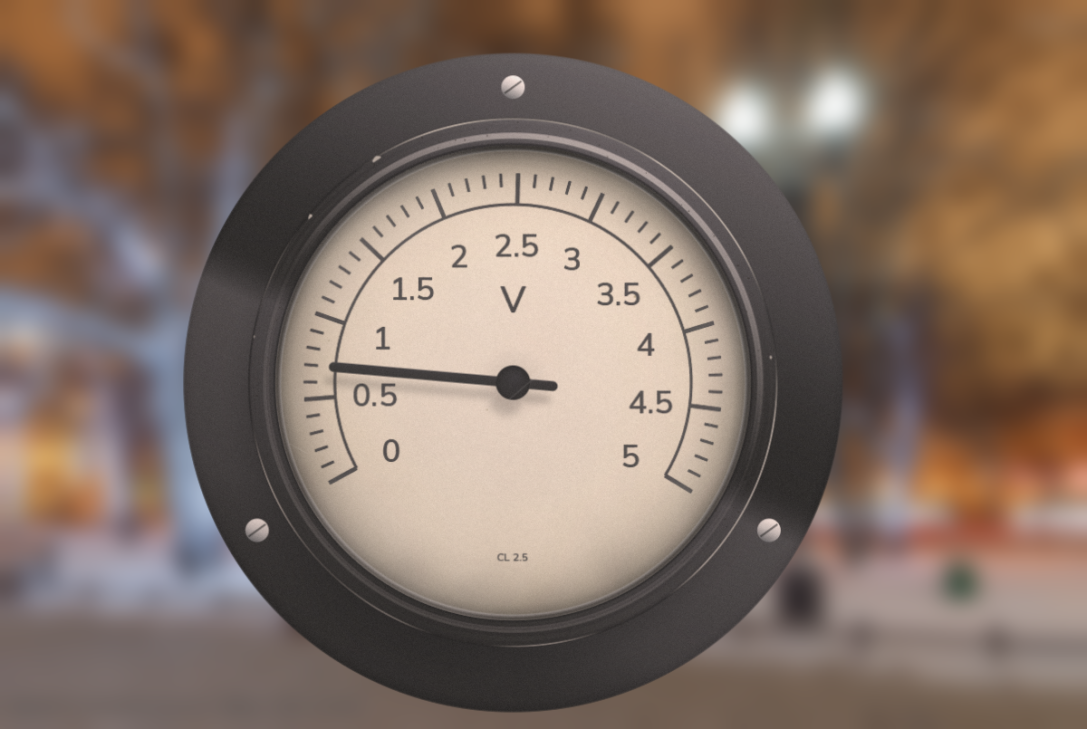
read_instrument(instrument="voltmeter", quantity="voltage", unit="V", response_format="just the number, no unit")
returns 0.7
